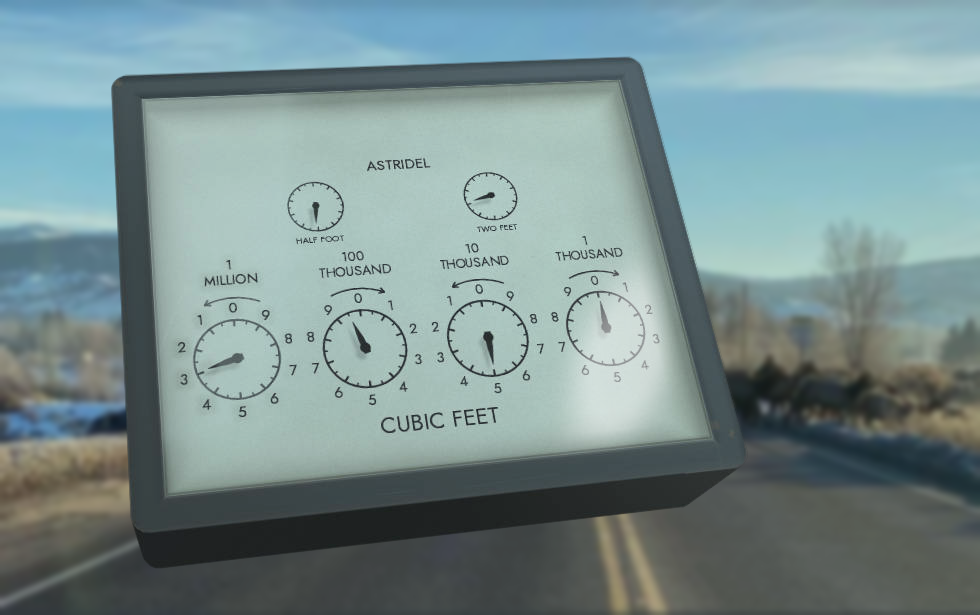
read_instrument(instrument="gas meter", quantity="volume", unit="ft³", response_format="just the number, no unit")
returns 295000
